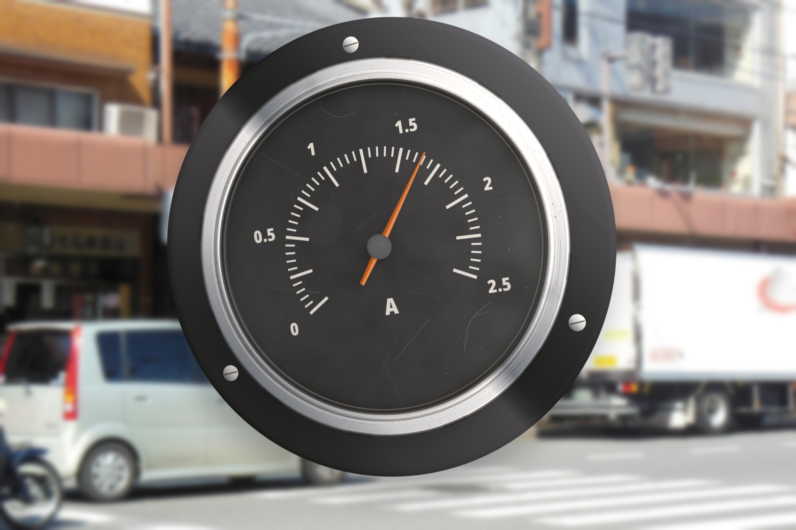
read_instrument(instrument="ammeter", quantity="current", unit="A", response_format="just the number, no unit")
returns 1.65
